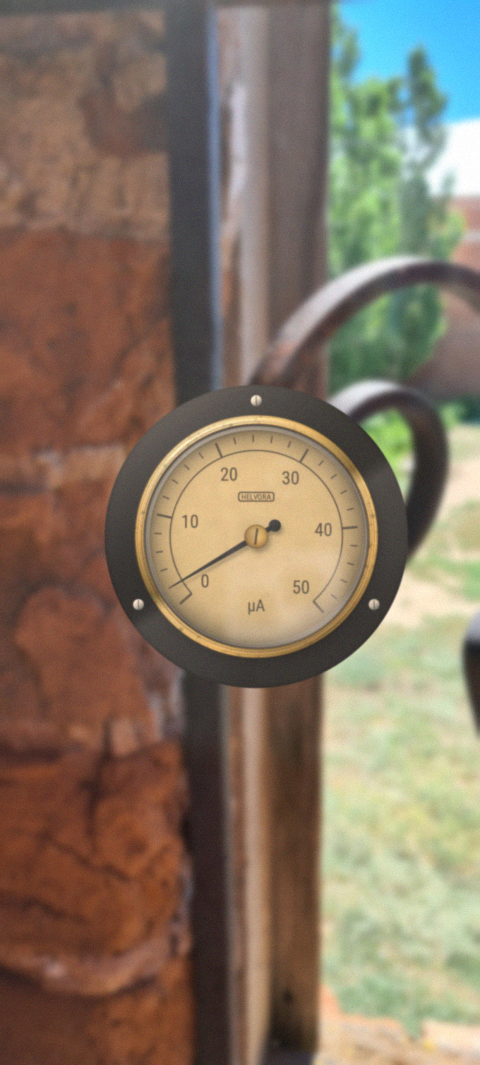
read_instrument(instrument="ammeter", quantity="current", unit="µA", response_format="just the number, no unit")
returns 2
